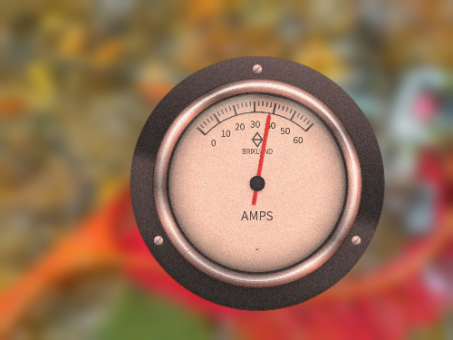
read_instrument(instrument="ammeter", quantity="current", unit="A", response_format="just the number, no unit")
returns 38
